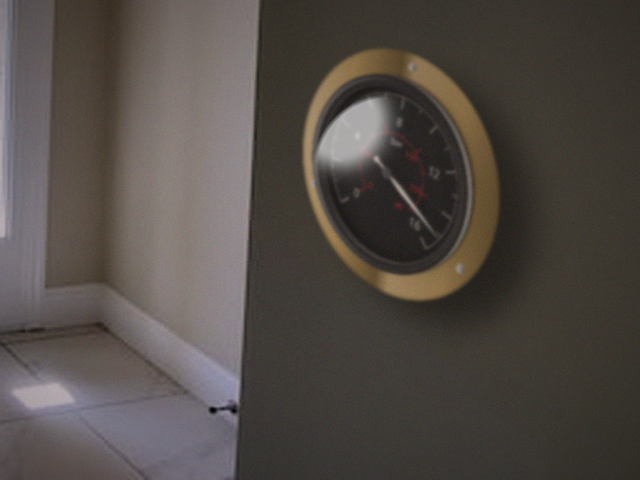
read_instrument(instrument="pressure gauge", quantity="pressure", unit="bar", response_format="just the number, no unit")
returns 15
